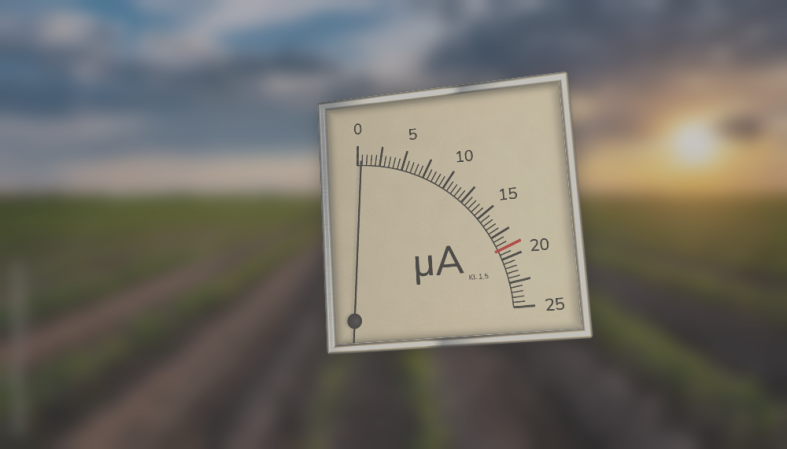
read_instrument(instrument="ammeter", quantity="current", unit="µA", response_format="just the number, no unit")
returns 0.5
